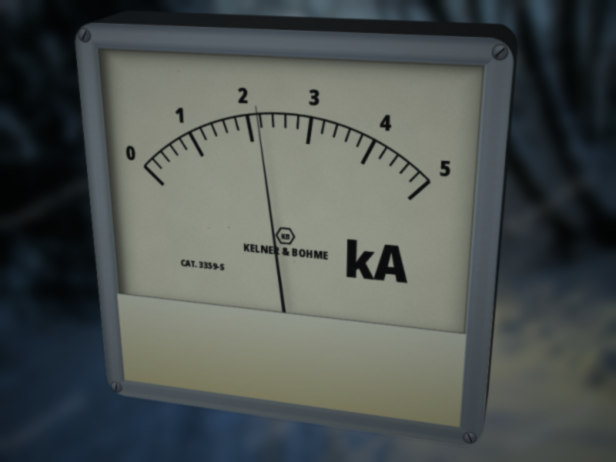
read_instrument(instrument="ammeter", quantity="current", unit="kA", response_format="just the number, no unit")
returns 2.2
